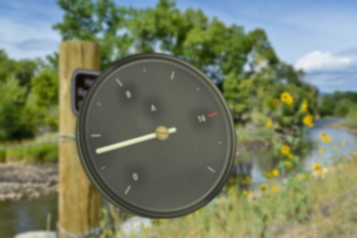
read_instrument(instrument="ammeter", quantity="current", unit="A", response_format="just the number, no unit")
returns 3
